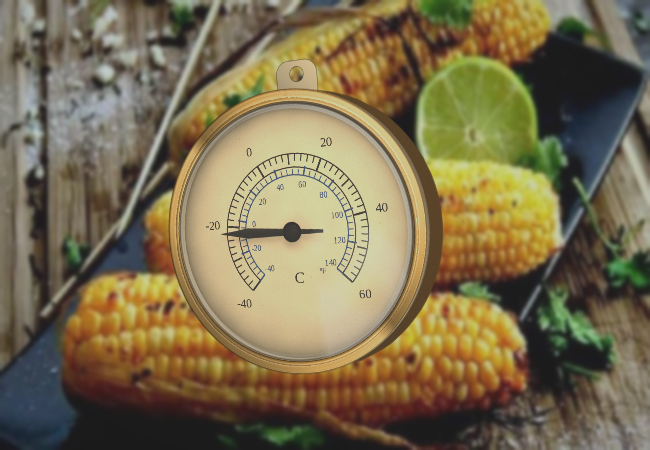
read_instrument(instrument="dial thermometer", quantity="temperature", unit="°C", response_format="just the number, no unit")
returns -22
